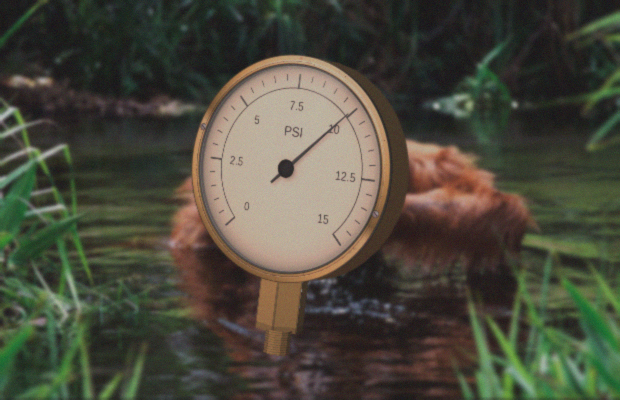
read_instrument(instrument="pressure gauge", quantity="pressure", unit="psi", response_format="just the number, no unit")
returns 10
